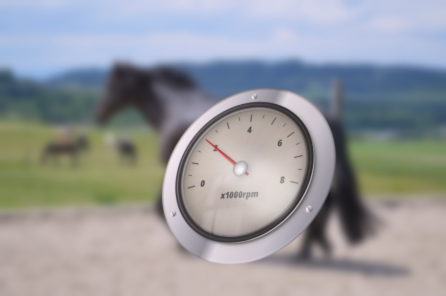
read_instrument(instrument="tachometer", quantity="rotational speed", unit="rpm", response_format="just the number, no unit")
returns 2000
